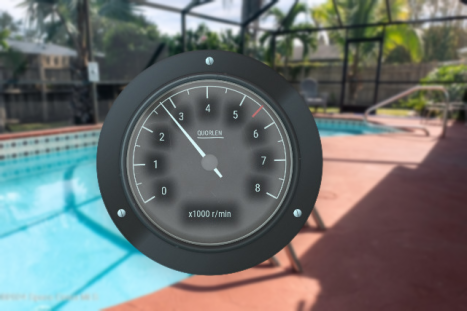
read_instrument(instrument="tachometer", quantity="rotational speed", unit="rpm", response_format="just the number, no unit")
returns 2750
